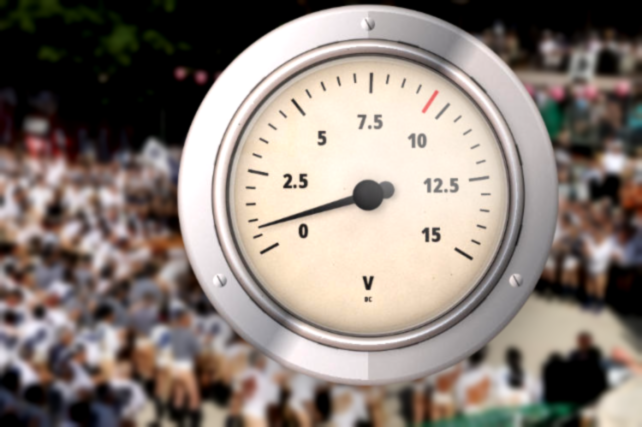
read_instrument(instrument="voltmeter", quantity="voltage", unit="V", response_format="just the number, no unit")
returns 0.75
